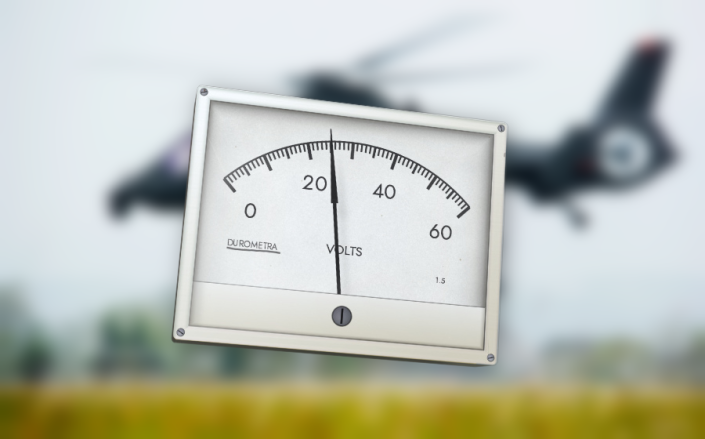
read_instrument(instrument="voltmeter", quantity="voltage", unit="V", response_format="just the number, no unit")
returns 25
